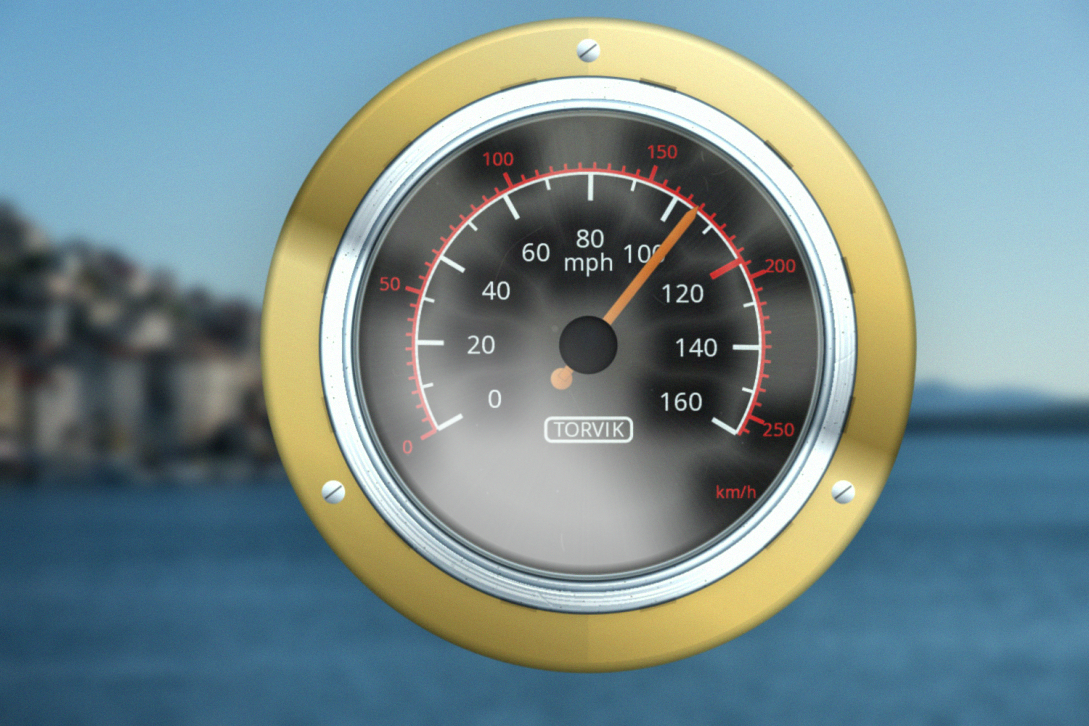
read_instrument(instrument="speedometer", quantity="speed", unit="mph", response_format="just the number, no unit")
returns 105
